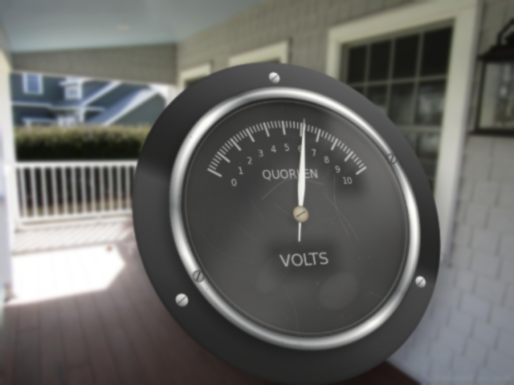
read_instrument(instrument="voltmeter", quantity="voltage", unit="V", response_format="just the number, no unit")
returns 6
